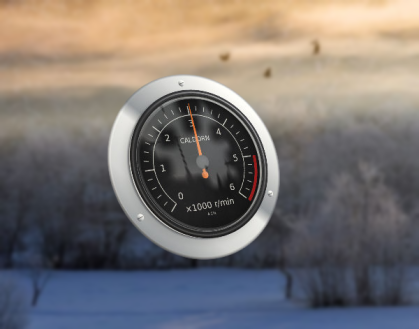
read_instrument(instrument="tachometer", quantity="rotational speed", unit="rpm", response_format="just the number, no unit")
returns 3000
